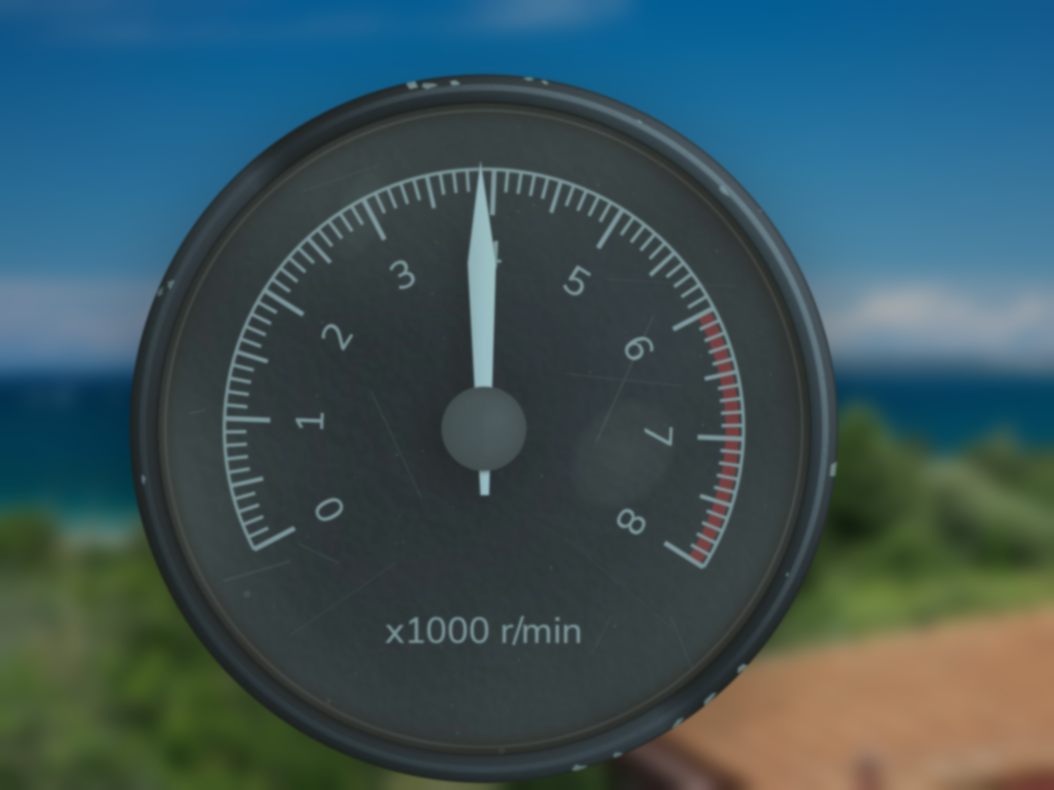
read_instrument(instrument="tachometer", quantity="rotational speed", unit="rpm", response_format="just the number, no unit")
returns 3900
